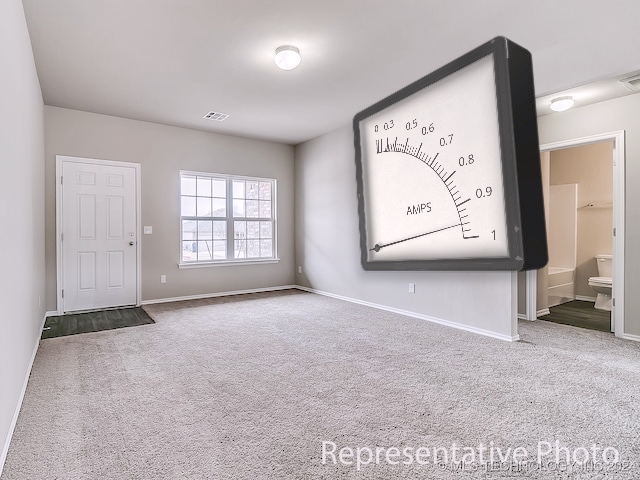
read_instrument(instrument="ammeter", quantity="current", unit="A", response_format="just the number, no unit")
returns 0.96
